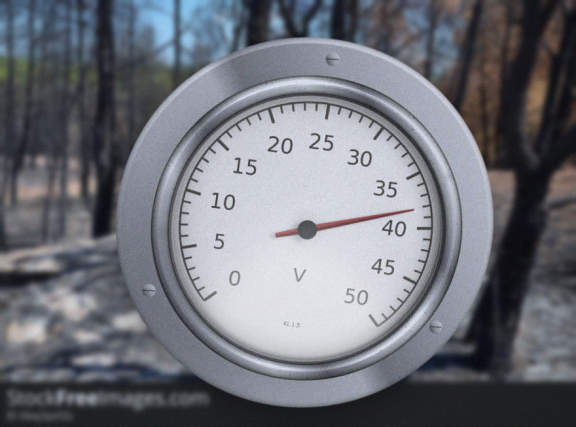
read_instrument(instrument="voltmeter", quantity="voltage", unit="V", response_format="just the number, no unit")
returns 38
